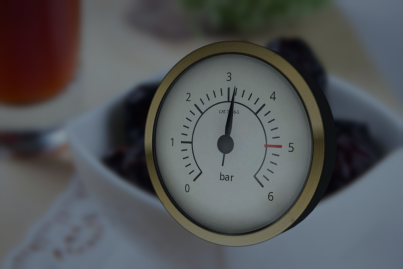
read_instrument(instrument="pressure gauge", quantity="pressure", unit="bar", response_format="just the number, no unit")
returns 3.2
